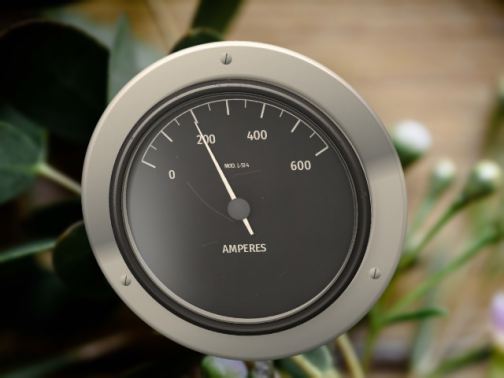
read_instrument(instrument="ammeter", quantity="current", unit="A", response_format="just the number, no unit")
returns 200
